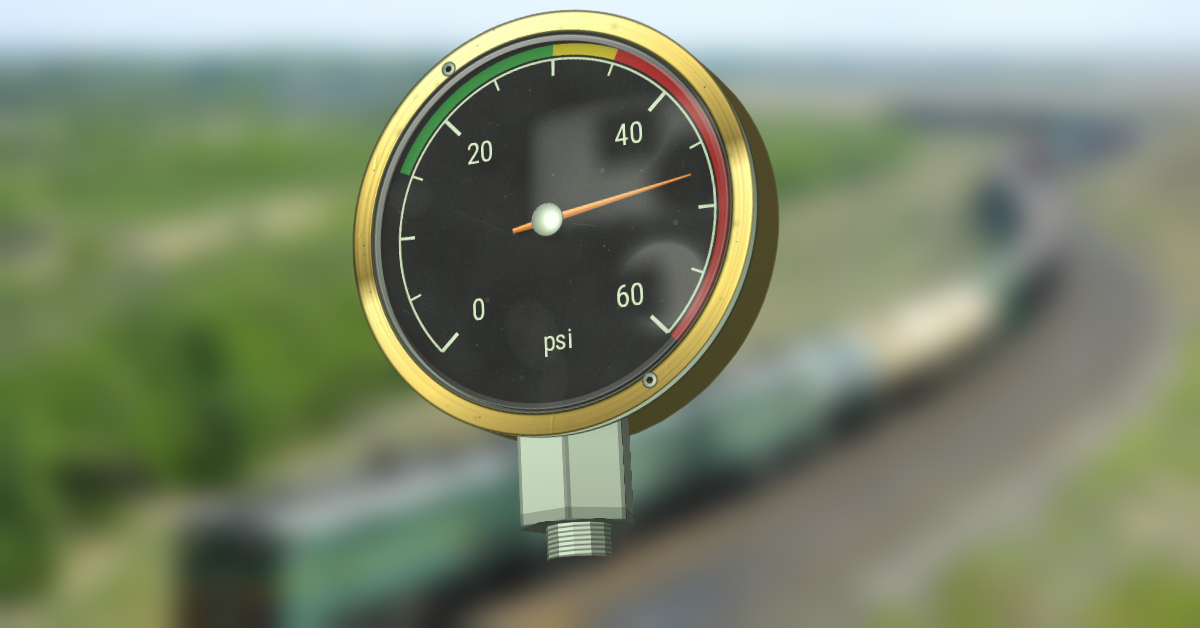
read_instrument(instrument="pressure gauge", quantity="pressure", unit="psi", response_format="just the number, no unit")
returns 47.5
